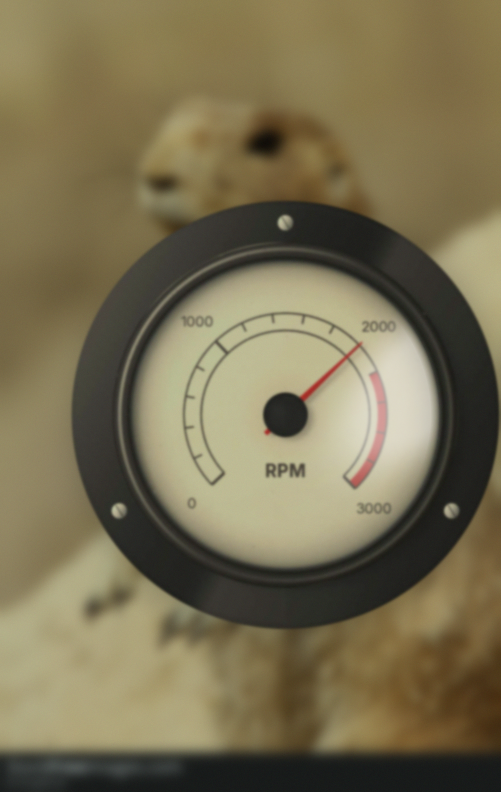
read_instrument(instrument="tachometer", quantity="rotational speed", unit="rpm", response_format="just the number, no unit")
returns 2000
